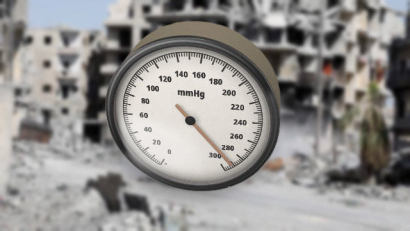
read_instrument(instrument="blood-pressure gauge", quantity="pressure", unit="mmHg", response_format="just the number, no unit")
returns 290
